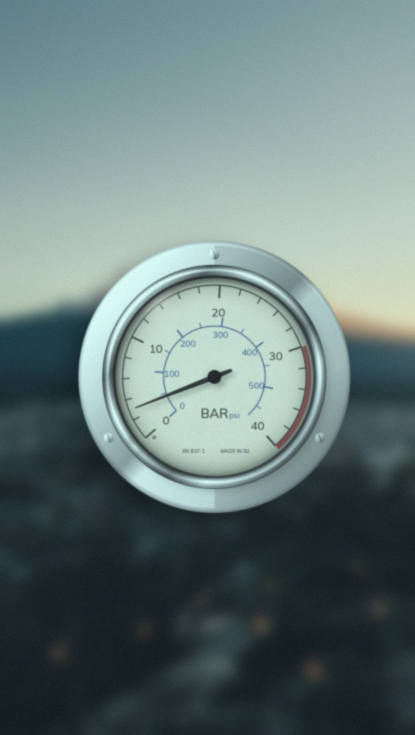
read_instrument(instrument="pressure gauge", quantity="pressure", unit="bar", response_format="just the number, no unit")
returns 3
